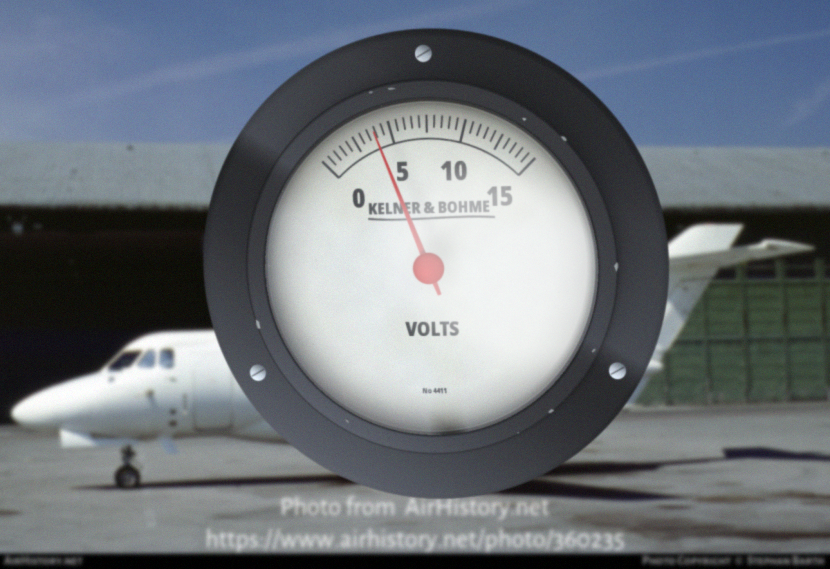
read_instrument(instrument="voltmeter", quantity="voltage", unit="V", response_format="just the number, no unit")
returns 4
